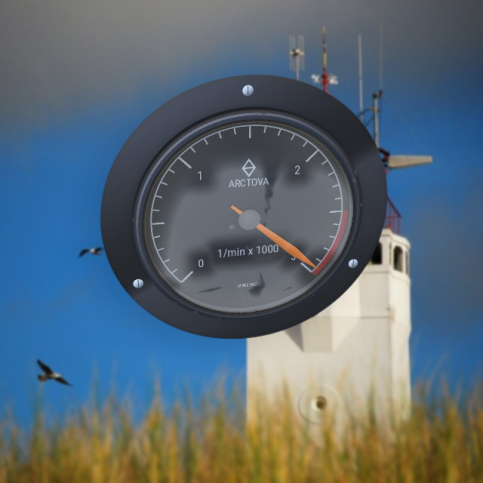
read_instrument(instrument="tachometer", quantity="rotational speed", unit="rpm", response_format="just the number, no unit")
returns 2950
